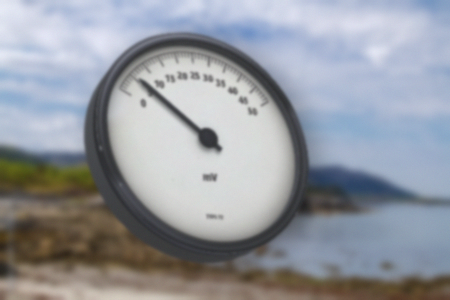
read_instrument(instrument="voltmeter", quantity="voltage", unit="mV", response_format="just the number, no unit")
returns 5
